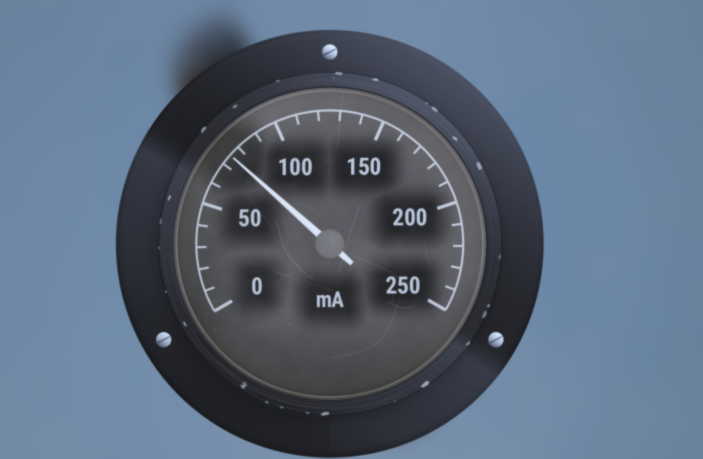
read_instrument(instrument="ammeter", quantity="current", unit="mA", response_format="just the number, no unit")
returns 75
